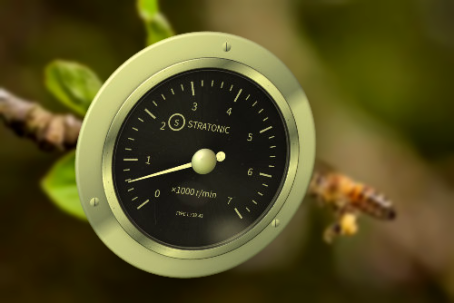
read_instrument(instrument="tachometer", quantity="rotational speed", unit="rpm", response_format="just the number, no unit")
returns 600
